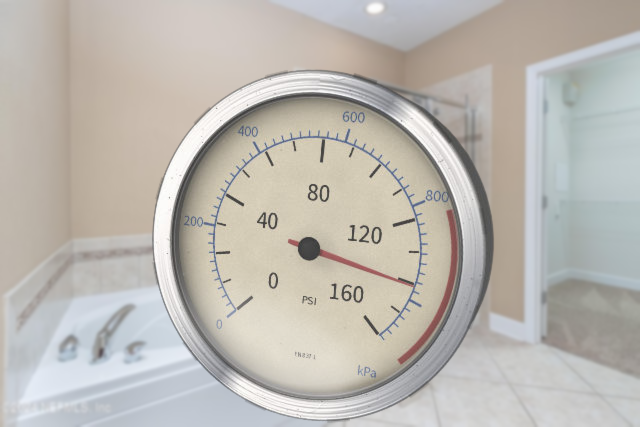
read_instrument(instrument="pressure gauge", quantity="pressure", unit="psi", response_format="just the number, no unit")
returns 140
